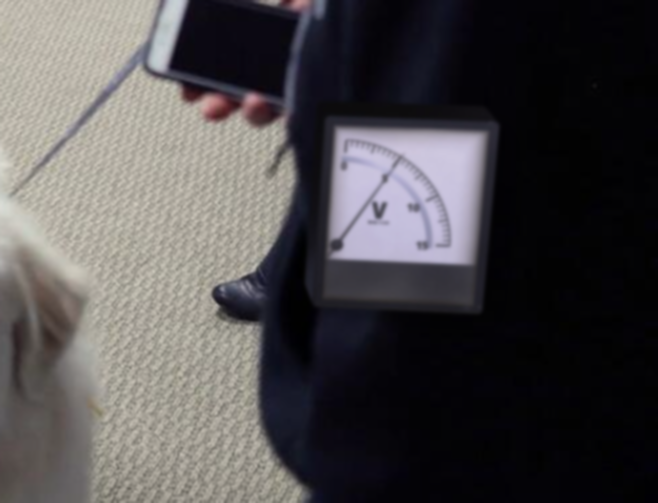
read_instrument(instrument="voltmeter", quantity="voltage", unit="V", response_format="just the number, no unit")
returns 5
